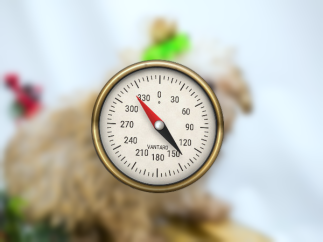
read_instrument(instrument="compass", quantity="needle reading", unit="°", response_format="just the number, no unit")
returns 320
